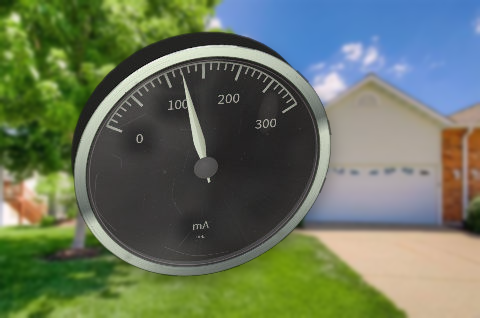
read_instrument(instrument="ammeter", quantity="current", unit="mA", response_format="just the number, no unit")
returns 120
